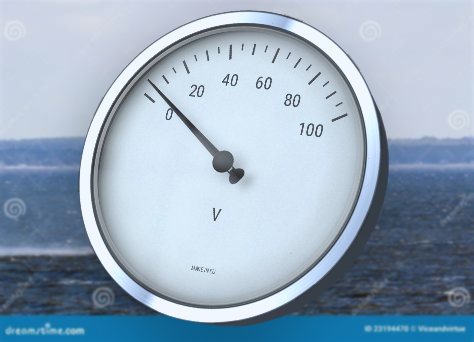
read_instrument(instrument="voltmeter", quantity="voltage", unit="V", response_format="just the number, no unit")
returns 5
